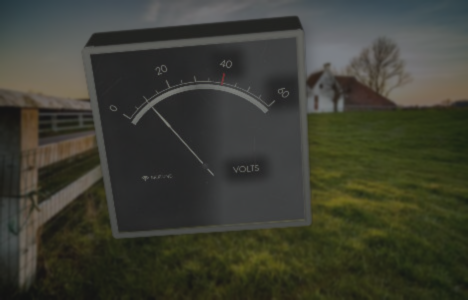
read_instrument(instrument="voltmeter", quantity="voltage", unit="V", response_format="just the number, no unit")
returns 10
